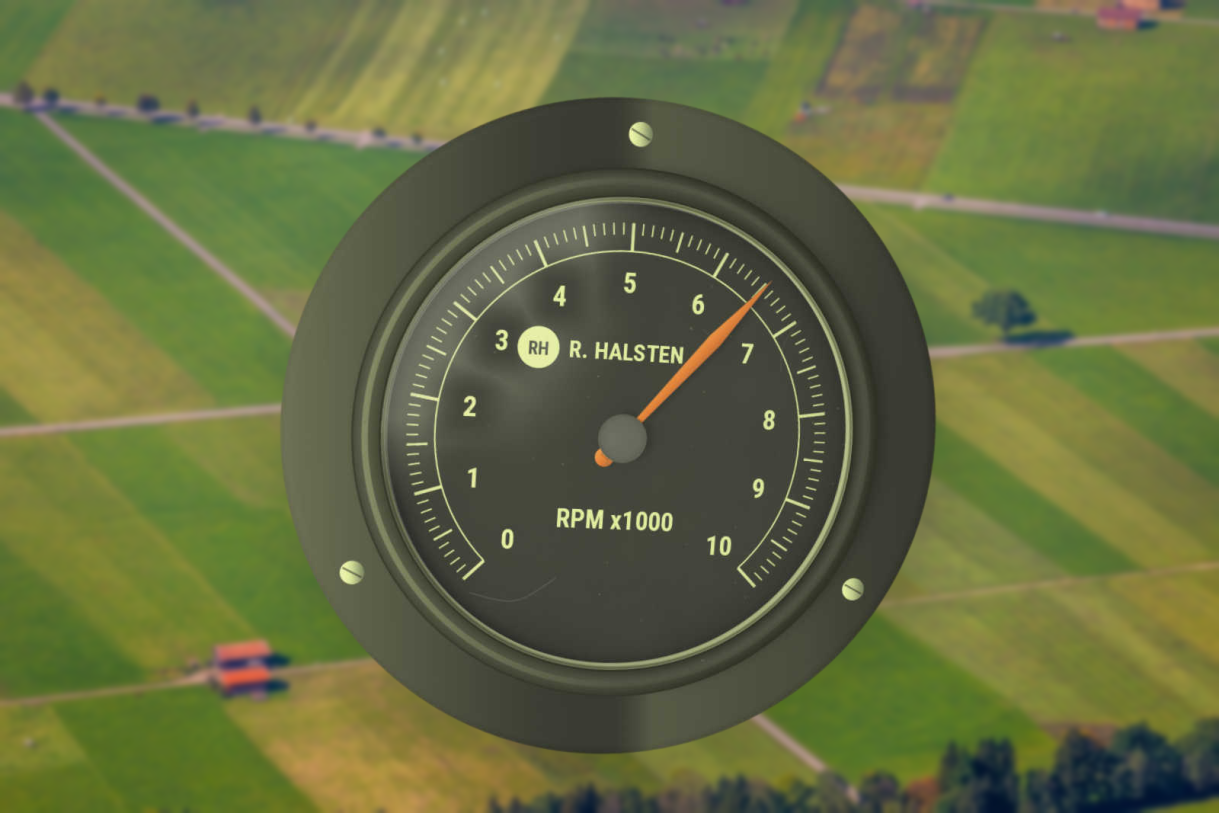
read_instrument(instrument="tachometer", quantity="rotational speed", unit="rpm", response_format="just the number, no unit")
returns 6500
